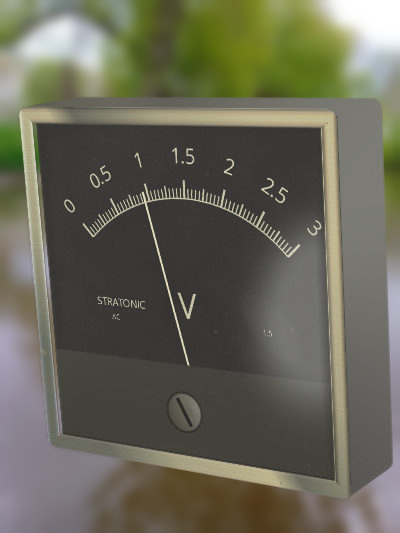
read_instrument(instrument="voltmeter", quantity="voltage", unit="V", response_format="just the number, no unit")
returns 1
